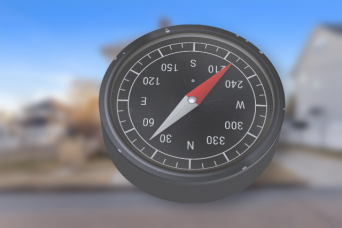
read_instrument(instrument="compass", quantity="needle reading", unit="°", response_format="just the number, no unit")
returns 220
